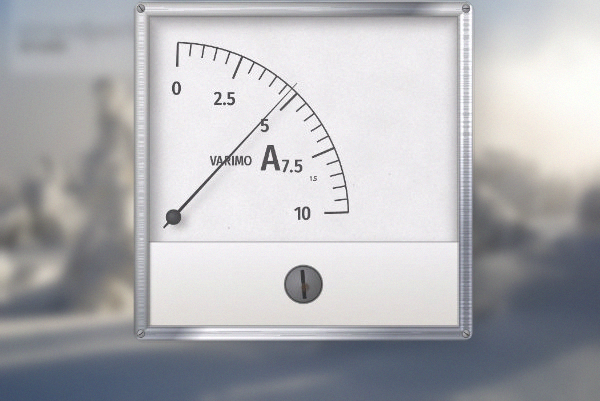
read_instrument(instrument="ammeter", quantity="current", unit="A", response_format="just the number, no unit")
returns 4.75
